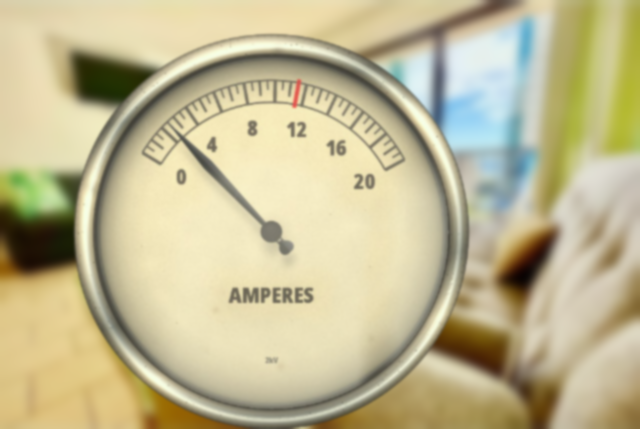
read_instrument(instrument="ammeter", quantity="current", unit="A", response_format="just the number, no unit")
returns 2.5
